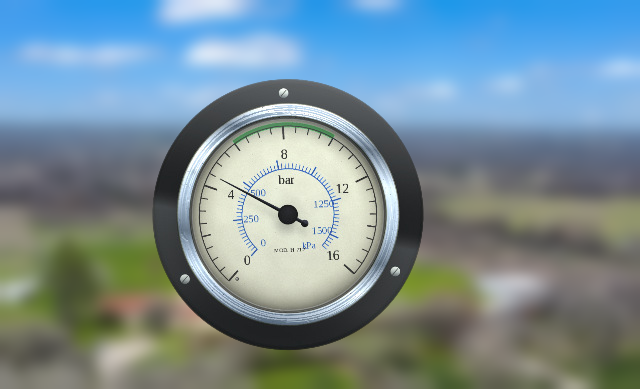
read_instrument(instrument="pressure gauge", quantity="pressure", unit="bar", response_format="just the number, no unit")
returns 4.5
